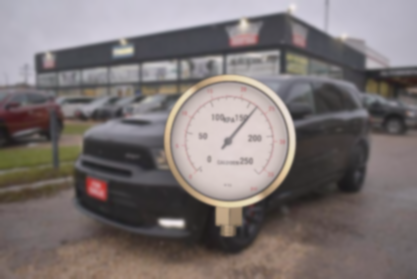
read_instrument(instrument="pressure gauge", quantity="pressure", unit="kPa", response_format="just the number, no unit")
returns 160
